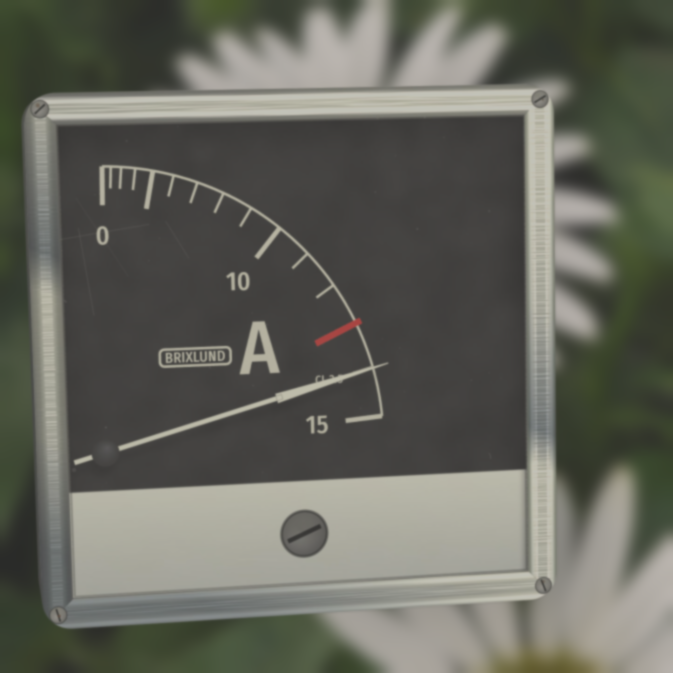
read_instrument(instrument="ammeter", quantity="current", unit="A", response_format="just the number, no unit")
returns 14
